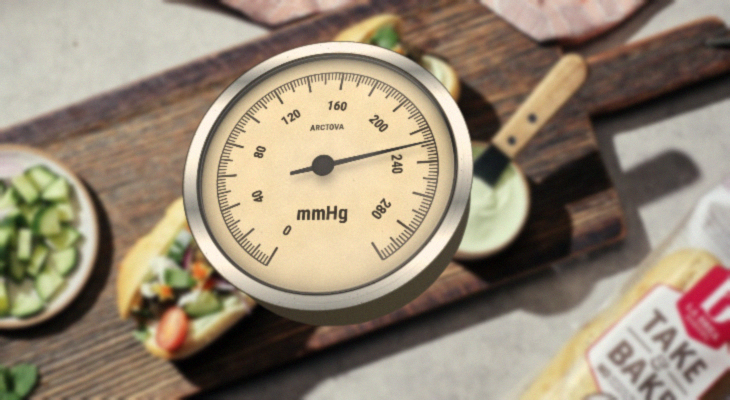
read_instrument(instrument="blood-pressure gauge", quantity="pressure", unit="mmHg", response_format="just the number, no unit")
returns 230
